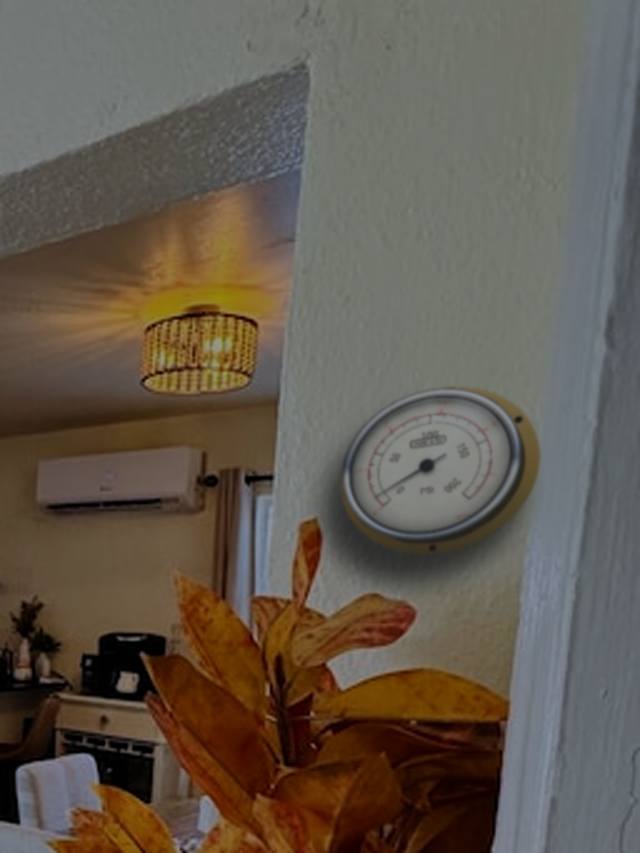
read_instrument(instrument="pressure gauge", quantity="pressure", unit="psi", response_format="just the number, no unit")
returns 10
